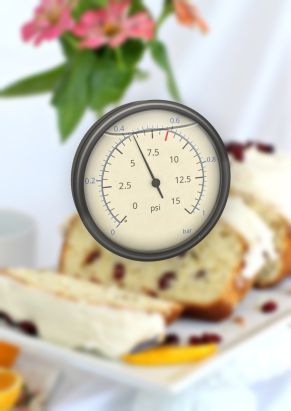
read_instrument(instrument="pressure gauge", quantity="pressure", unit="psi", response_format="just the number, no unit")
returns 6.25
